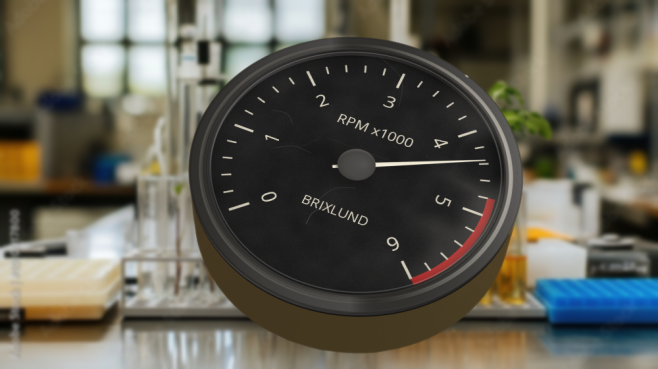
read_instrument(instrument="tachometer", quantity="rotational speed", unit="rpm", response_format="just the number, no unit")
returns 4400
